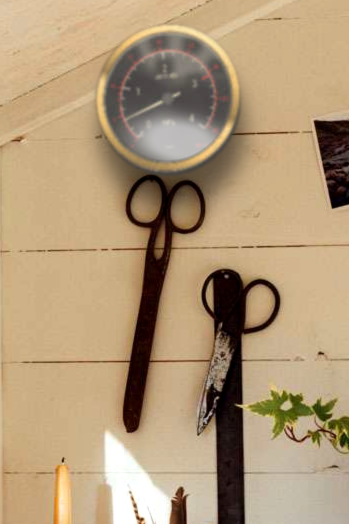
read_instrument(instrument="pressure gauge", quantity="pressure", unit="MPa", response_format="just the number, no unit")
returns 0.4
